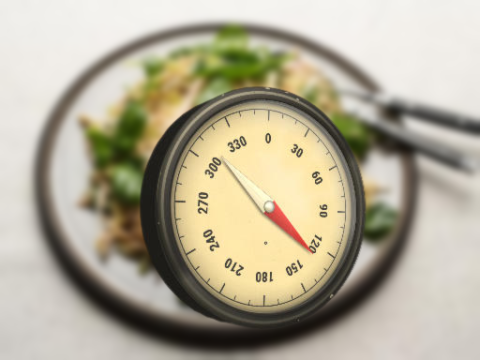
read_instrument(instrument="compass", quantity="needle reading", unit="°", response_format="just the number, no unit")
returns 130
